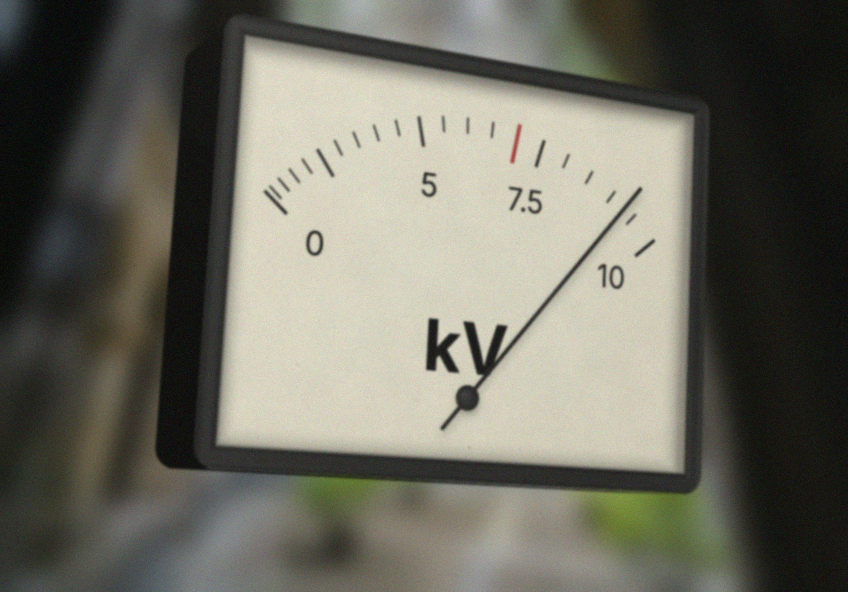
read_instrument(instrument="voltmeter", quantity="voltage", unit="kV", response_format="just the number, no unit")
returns 9.25
